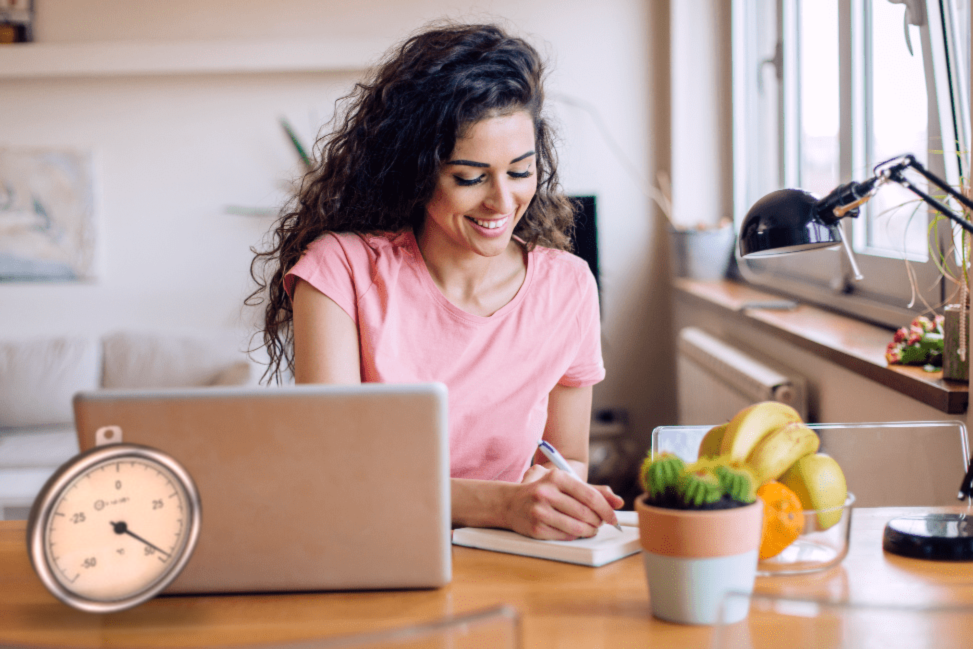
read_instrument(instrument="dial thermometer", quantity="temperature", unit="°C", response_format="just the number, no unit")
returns 47.5
